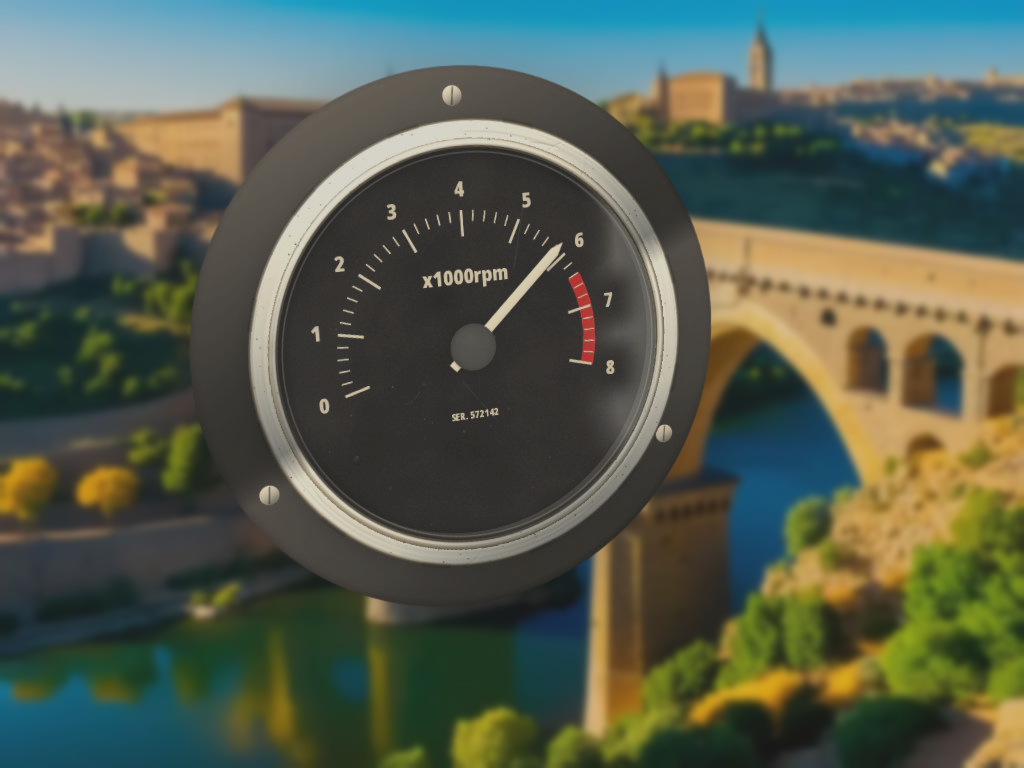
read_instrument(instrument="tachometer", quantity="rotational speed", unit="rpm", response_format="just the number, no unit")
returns 5800
